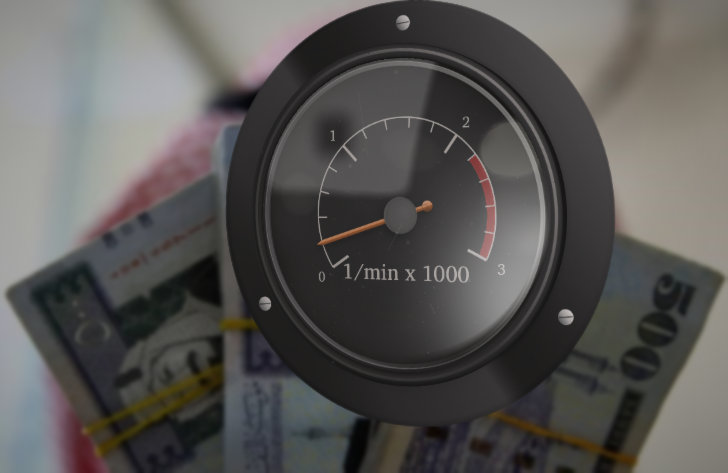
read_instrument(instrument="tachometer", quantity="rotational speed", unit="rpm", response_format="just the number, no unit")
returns 200
